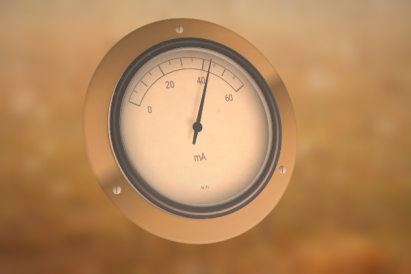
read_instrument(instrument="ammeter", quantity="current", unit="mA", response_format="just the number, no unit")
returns 42.5
